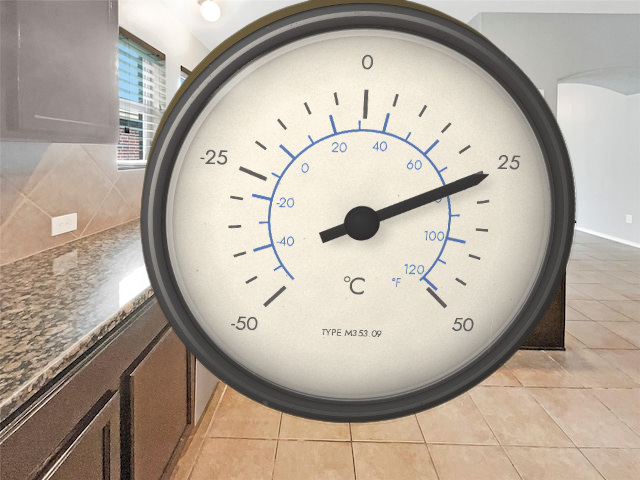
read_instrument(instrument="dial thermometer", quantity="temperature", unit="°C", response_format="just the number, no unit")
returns 25
